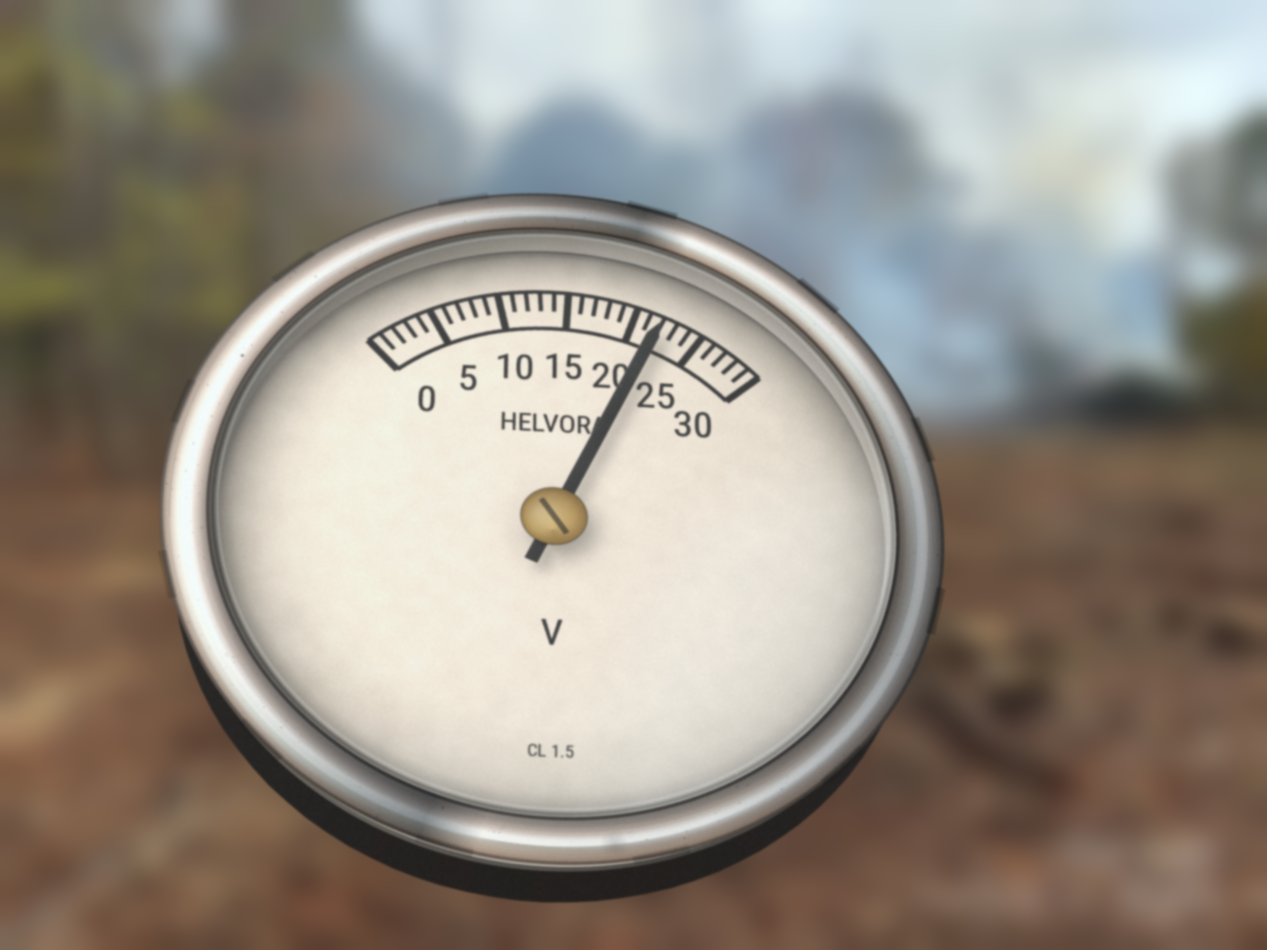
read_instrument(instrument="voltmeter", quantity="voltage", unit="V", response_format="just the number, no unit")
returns 22
